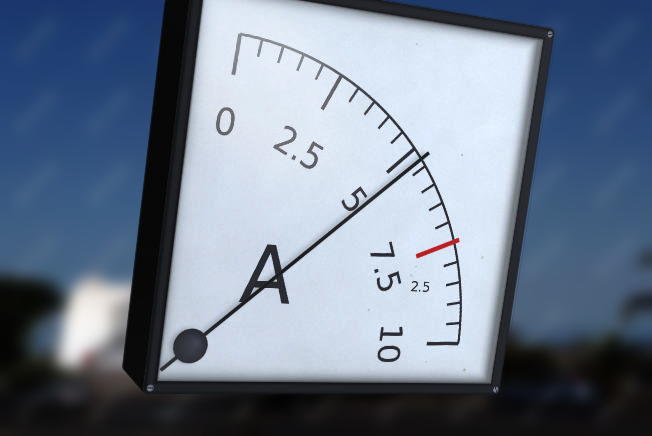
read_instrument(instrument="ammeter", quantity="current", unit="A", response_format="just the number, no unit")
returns 5.25
